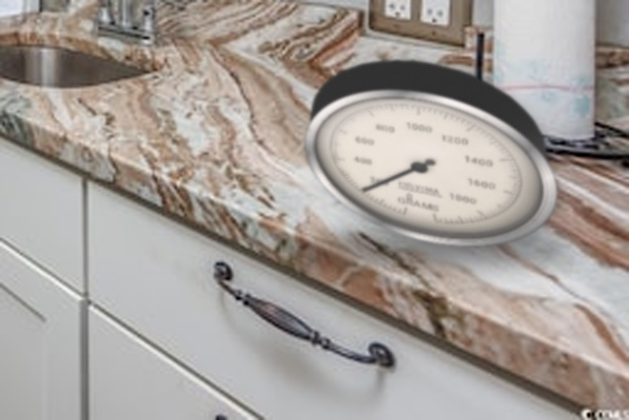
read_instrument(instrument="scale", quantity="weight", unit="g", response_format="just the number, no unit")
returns 200
